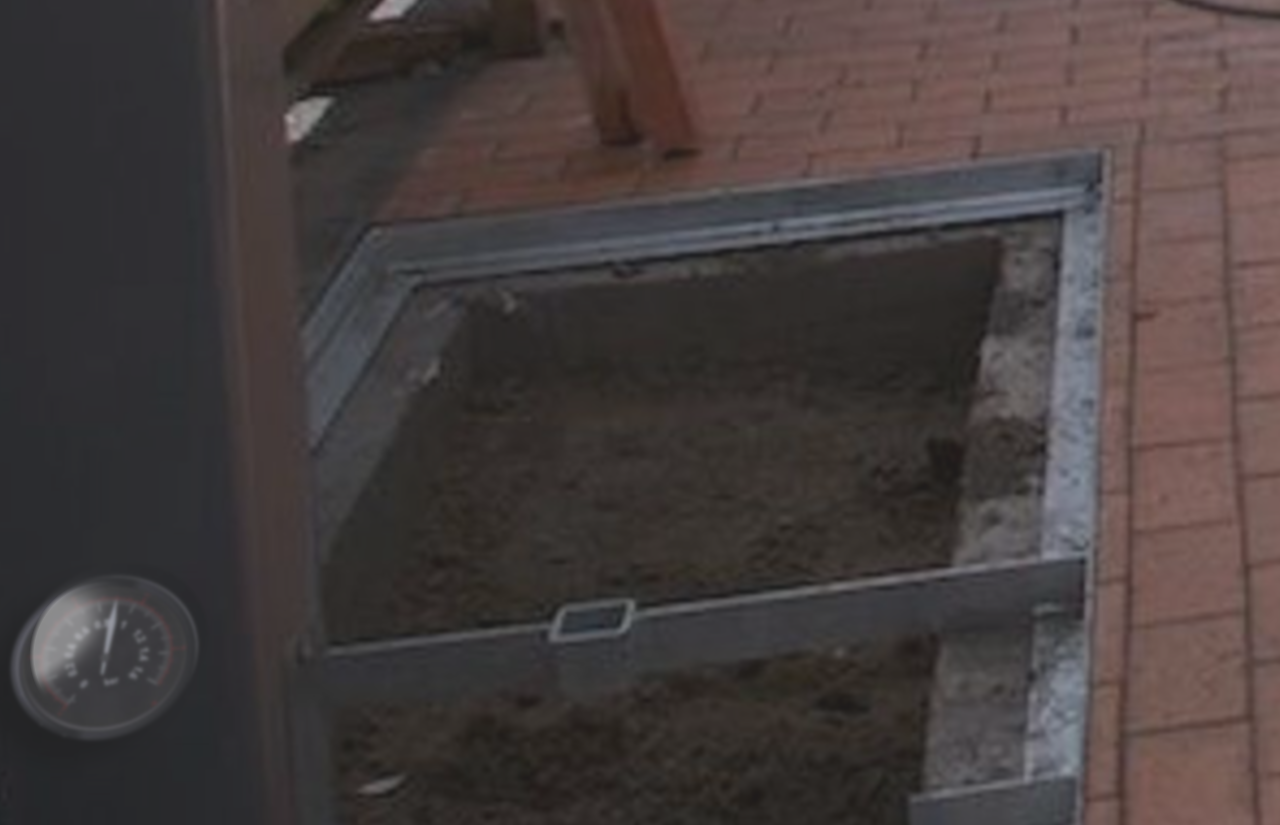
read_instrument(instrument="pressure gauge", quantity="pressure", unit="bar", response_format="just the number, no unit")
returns 0.9
